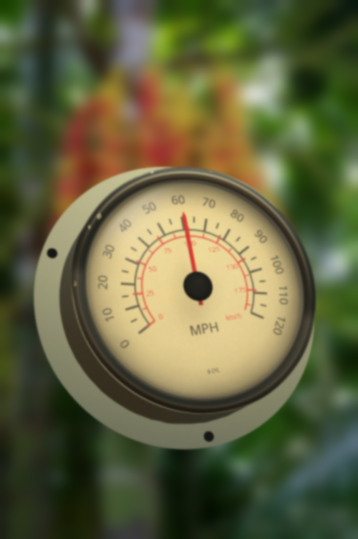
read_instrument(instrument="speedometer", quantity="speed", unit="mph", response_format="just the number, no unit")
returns 60
